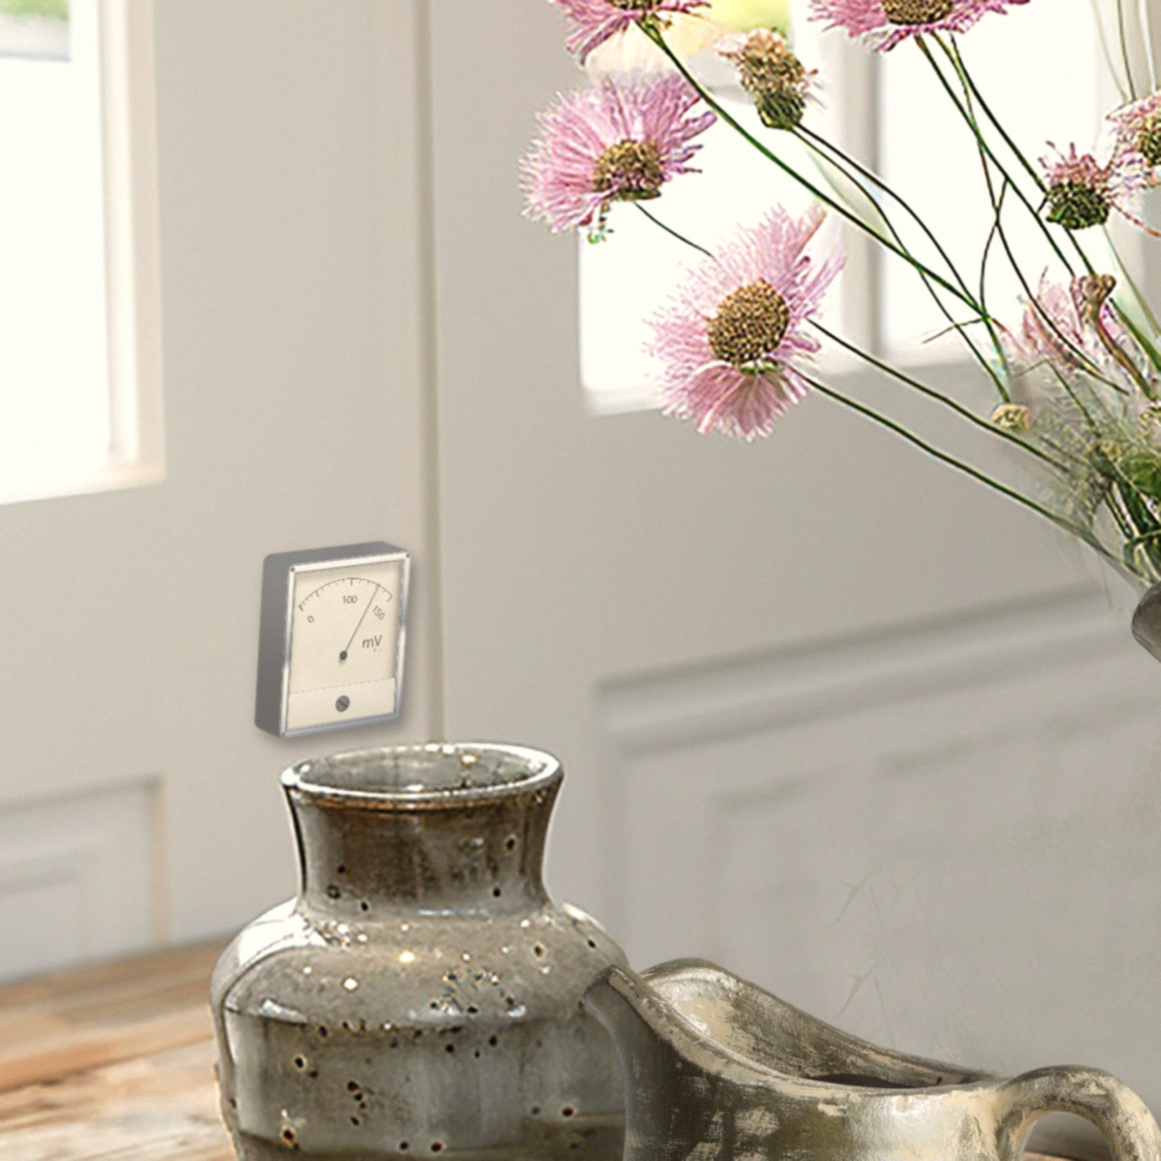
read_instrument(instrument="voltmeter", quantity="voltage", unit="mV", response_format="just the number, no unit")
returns 130
